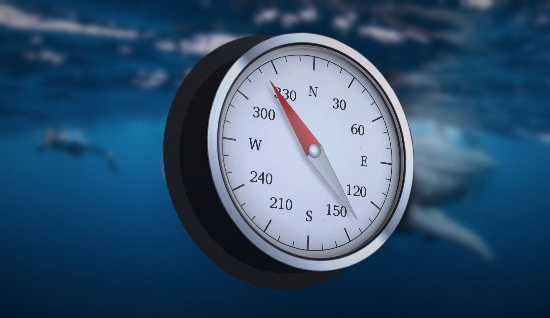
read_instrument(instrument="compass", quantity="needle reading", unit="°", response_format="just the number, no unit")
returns 320
